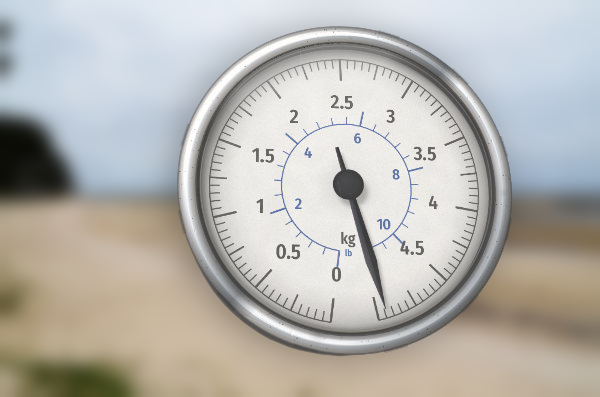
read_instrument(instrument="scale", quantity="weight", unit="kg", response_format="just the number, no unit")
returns 4.95
